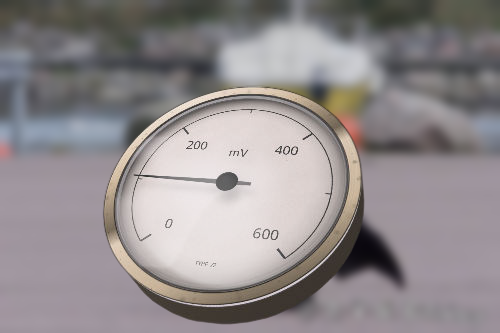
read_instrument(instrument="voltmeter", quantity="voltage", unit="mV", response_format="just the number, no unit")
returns 100
